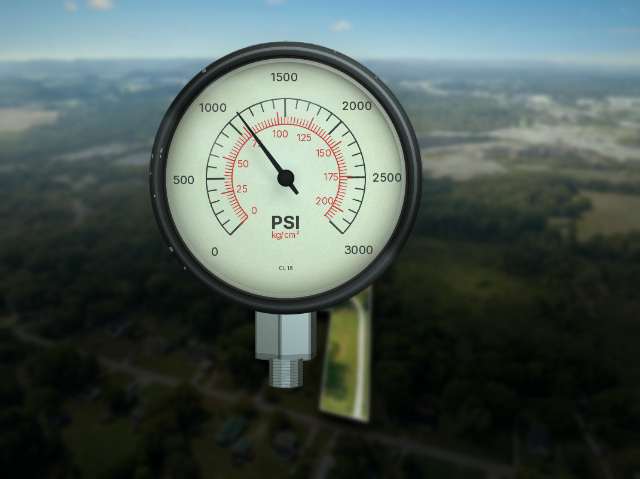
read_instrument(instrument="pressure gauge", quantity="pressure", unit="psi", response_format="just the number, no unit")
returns 1100
